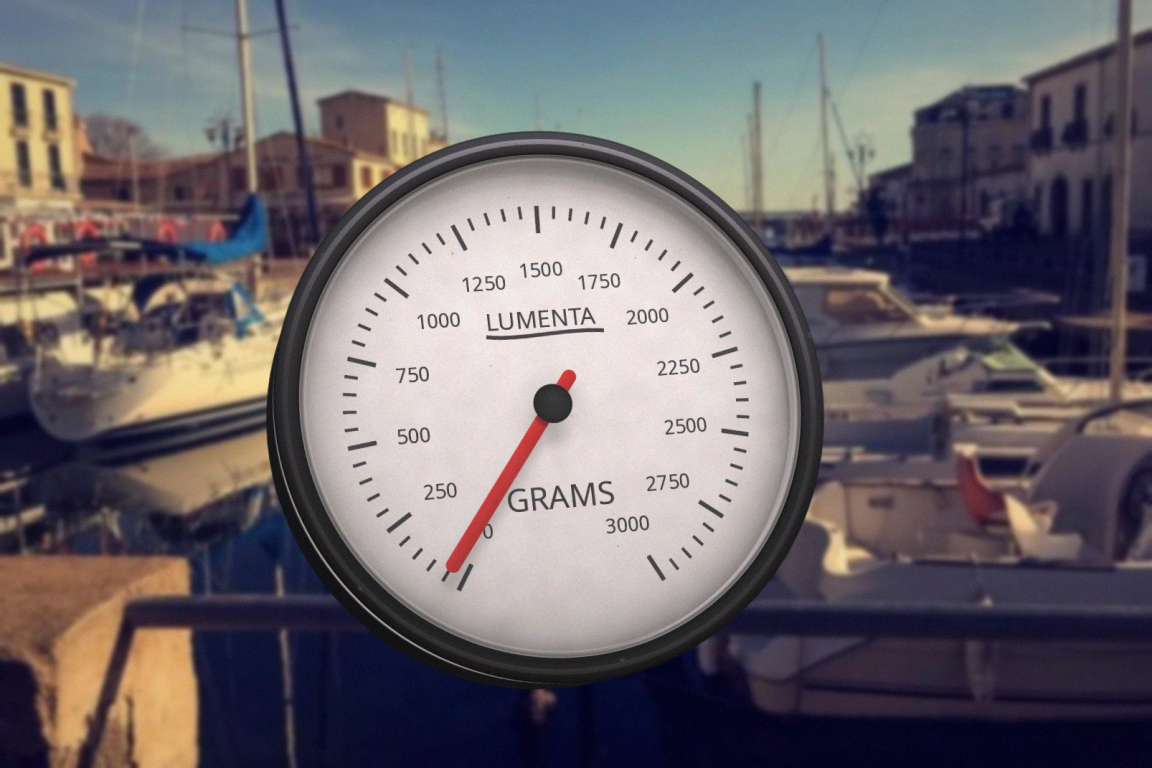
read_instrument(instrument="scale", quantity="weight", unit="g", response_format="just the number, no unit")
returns 50
